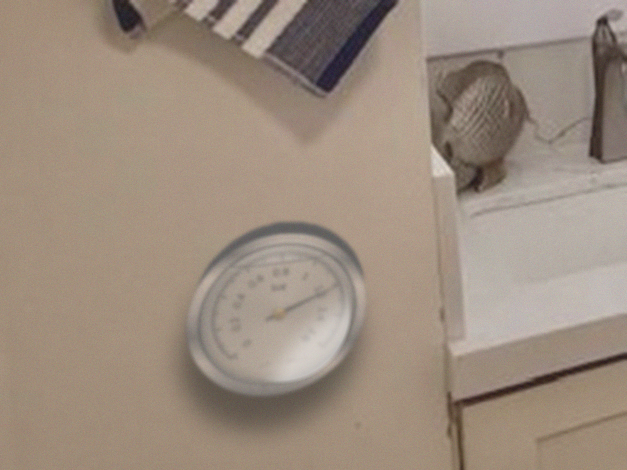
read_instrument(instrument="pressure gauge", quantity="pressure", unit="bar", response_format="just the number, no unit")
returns 1.2
